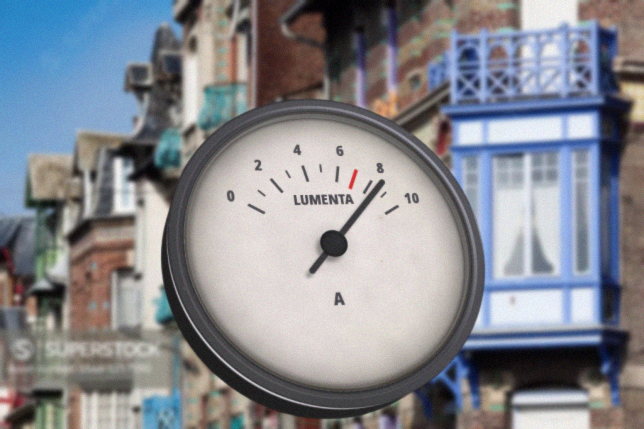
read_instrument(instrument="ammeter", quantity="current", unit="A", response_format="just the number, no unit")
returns 8.5
